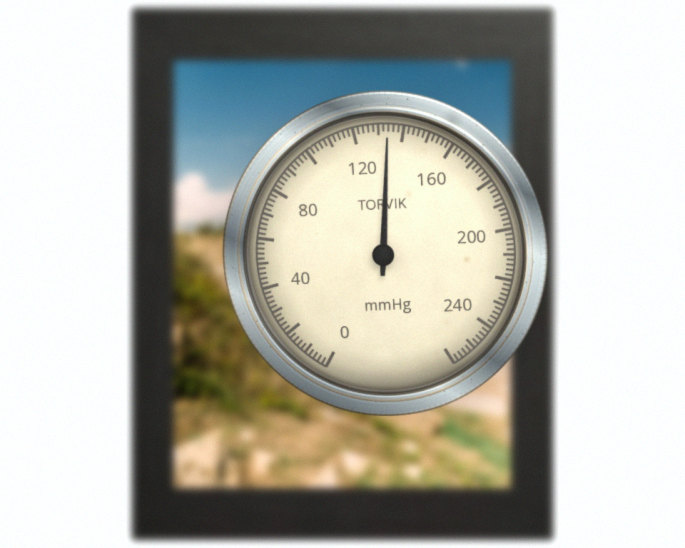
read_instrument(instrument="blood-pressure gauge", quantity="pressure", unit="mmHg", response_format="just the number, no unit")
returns 134
